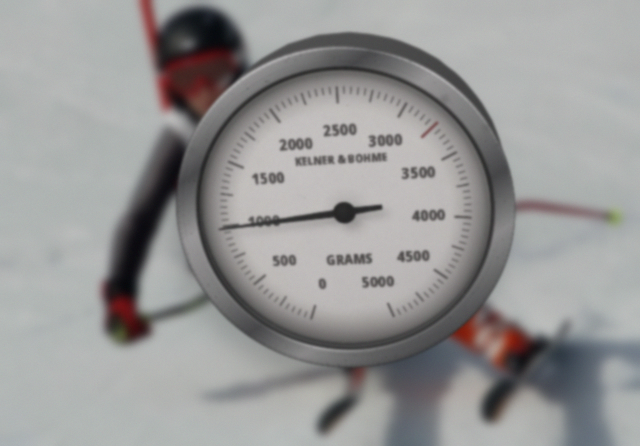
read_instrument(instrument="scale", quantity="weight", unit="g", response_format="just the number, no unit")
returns 1000
